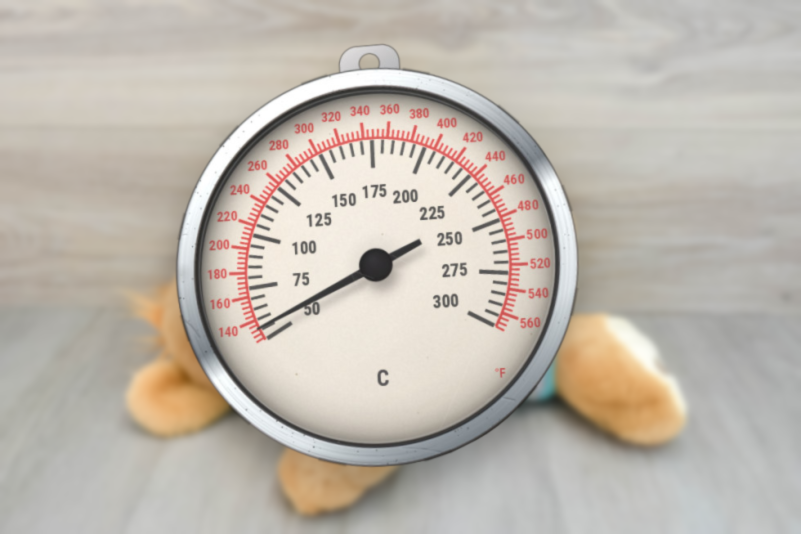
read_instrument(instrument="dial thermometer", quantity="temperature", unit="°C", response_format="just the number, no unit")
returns 55
